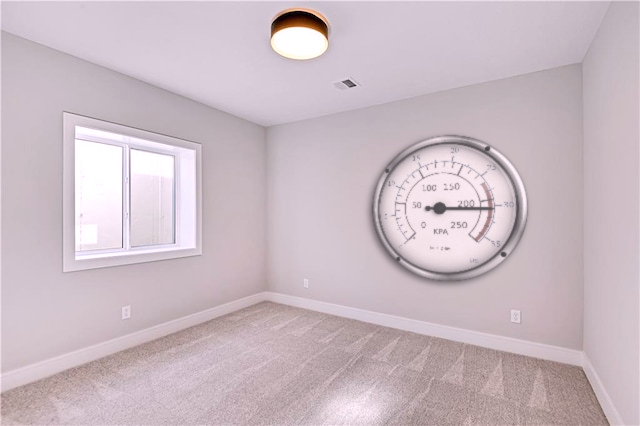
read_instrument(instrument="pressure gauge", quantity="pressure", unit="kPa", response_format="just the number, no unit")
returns 210
